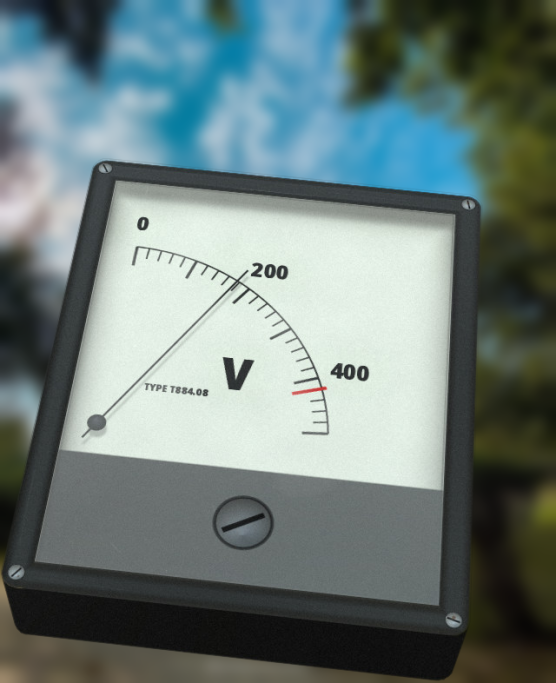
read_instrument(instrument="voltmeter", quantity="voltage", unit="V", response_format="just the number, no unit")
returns 180
